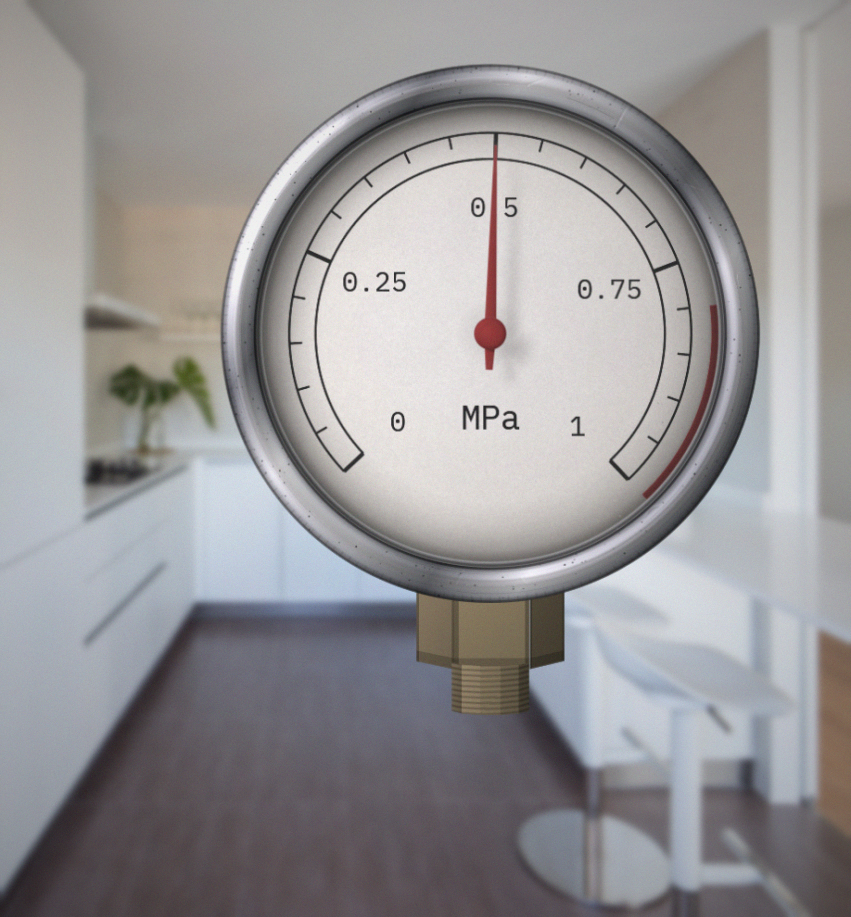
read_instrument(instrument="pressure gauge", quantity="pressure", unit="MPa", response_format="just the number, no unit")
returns 0.5
